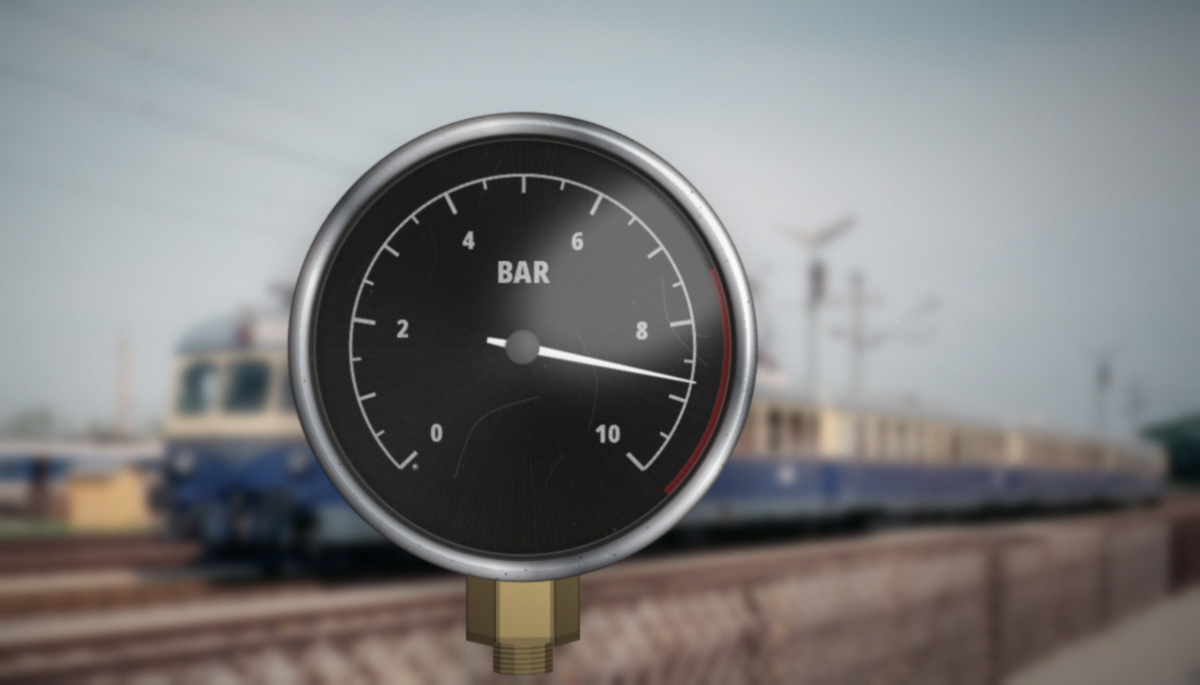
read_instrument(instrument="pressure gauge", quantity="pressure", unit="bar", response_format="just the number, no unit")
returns 8.75
